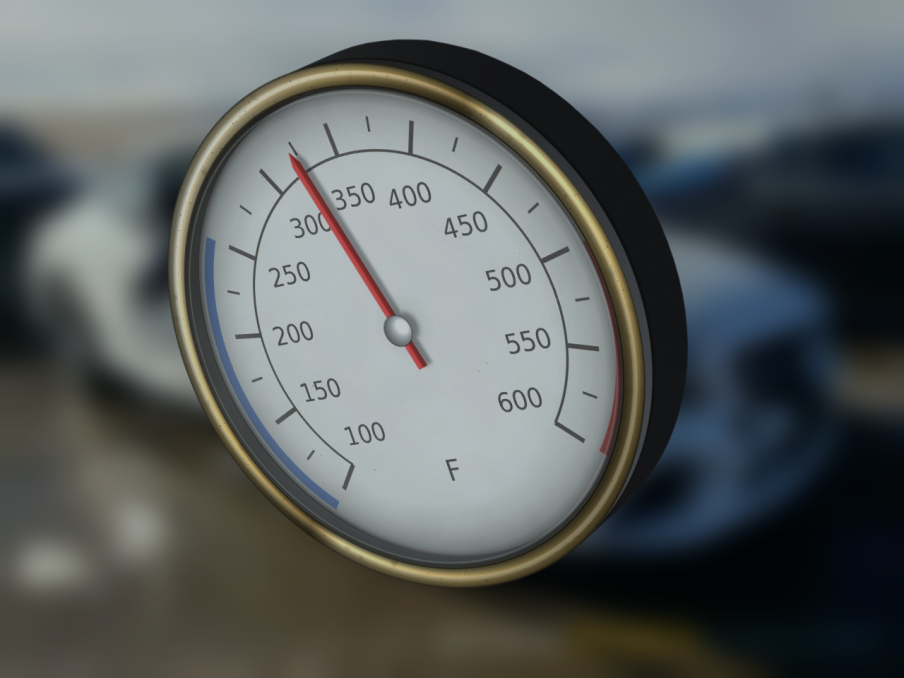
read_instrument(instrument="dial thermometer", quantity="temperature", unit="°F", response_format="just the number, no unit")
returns 325
